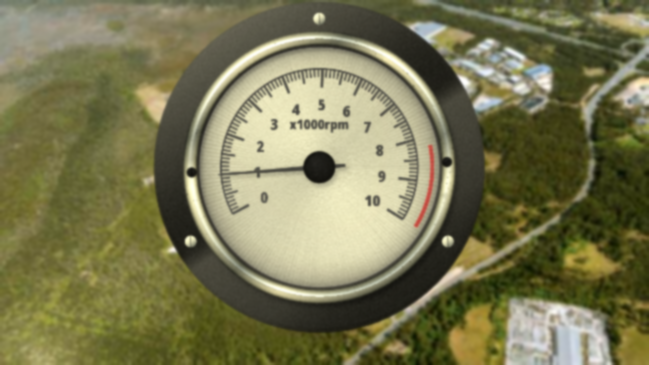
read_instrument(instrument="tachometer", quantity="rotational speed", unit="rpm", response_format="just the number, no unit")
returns 1000
